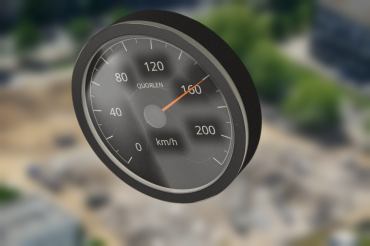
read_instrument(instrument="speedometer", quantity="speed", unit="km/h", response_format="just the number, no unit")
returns 160
